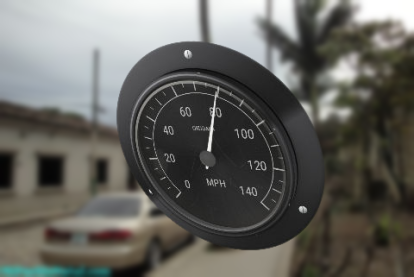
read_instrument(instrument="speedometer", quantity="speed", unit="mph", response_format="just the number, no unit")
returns 80
